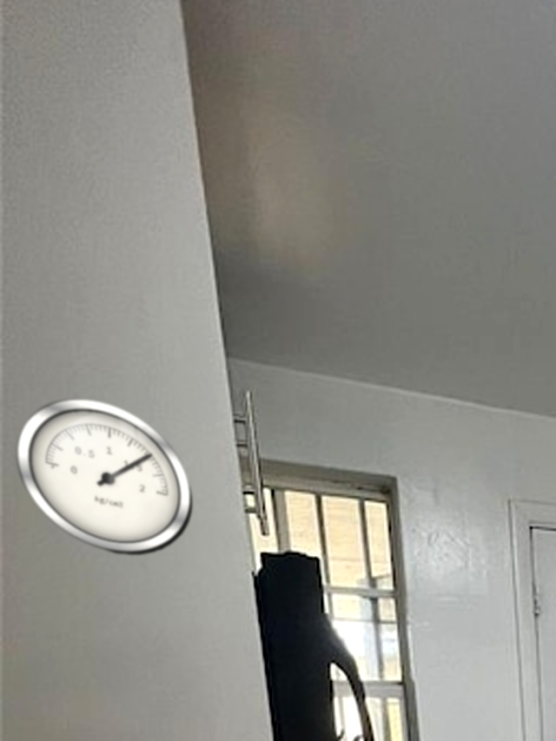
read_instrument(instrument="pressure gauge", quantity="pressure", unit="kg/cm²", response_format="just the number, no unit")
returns 1.5
